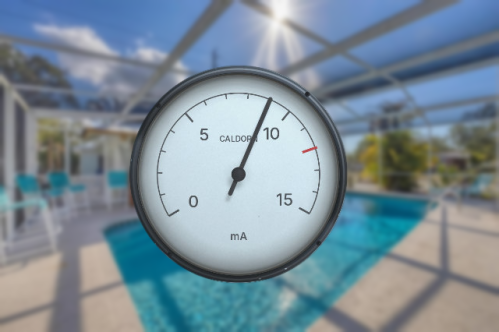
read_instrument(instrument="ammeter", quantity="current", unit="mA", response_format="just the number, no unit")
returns 9
